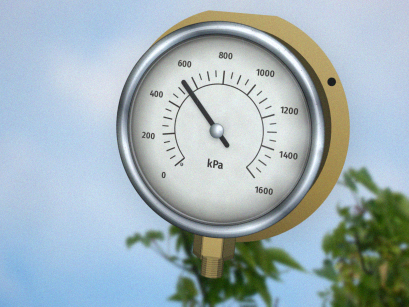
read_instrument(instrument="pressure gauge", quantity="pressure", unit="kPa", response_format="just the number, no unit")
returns 550
